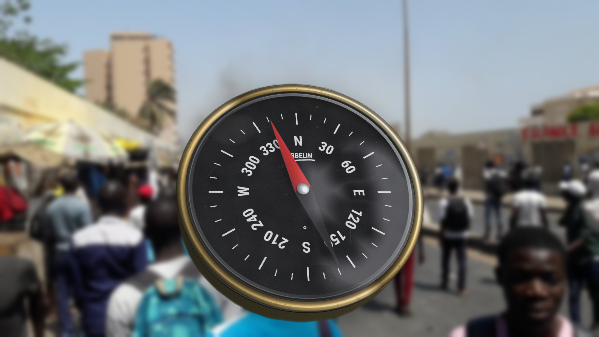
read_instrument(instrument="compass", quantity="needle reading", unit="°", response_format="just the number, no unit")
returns 340
